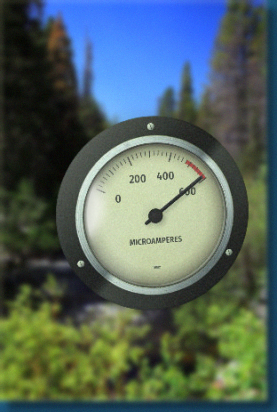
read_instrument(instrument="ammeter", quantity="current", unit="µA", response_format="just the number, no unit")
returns 580
